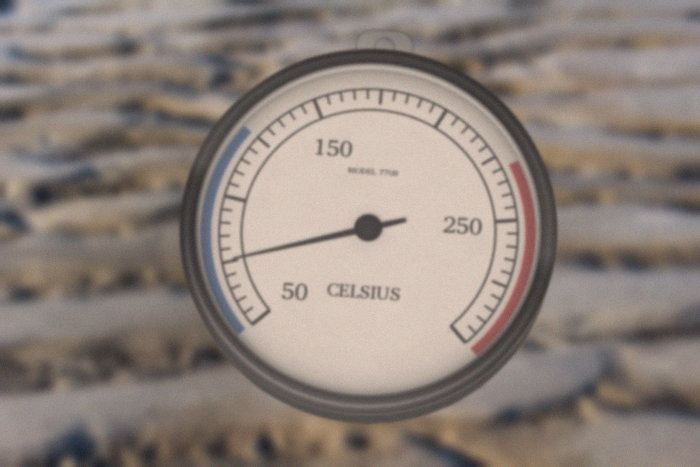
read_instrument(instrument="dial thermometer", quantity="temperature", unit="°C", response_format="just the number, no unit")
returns 75
